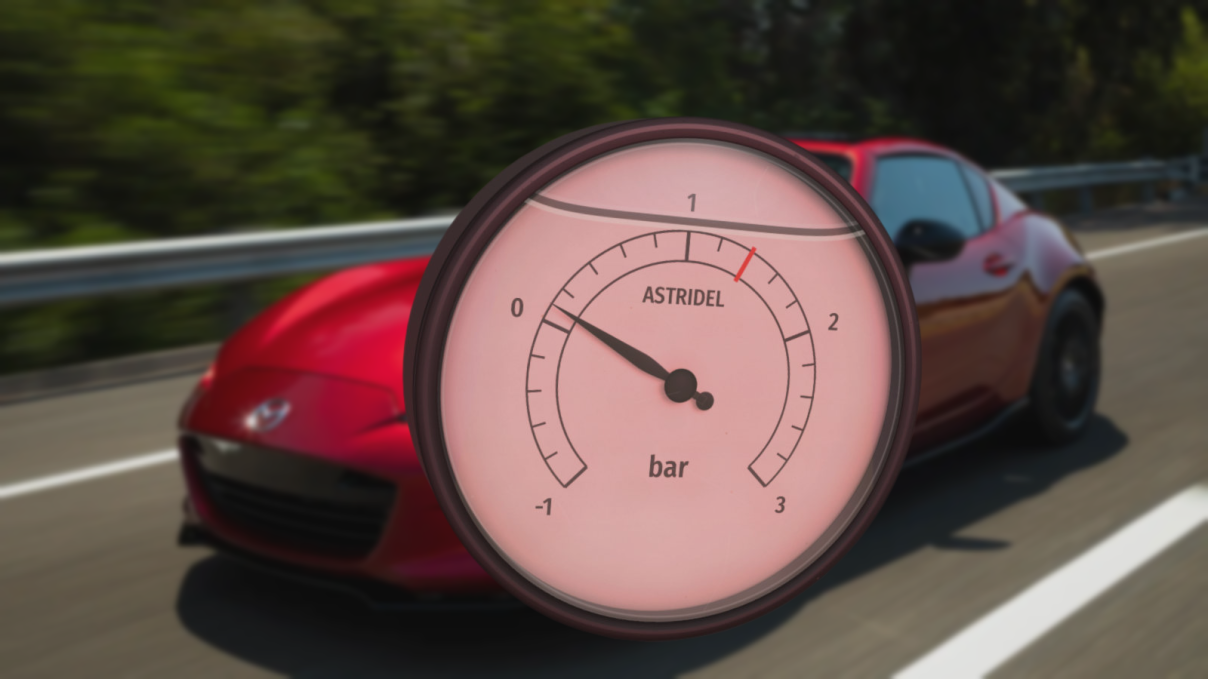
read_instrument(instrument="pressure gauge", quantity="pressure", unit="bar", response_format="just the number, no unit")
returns 0.1
